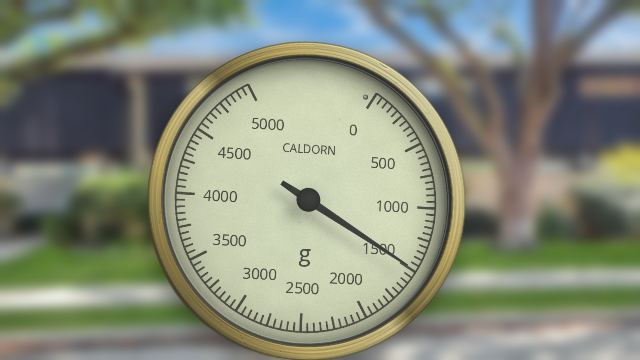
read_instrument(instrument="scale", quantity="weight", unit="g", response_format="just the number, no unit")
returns 1500
